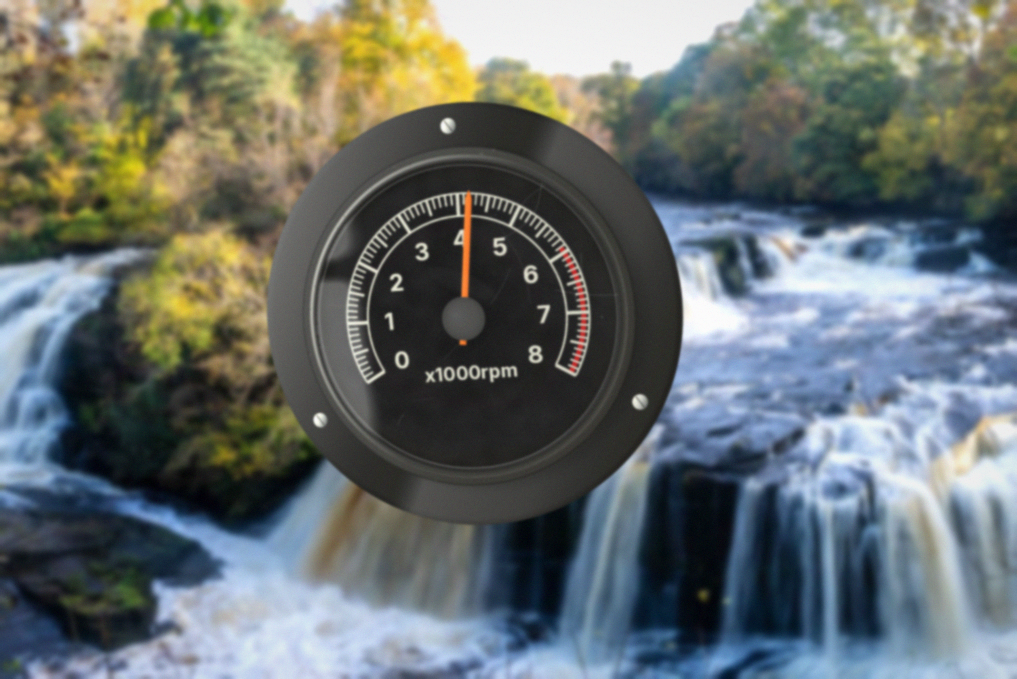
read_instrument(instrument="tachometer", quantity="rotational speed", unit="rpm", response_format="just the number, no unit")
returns 4200
